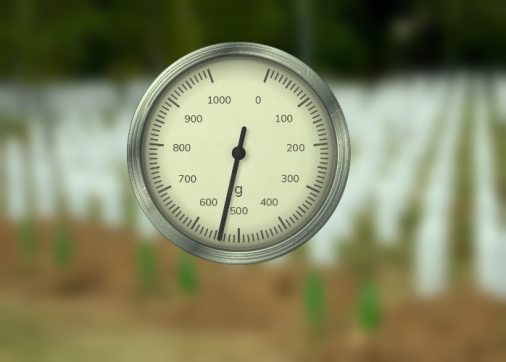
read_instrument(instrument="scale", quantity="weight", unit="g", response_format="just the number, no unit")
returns 540
